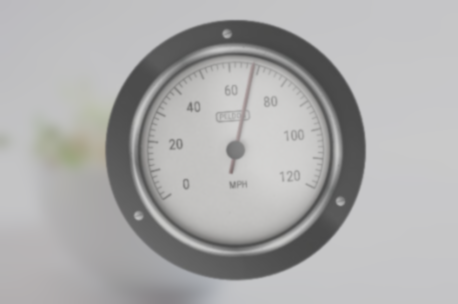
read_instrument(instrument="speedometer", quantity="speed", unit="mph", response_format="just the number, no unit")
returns 68
